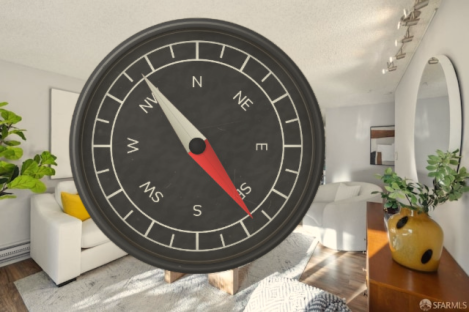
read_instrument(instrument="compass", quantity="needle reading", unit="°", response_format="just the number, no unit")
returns 142.5
